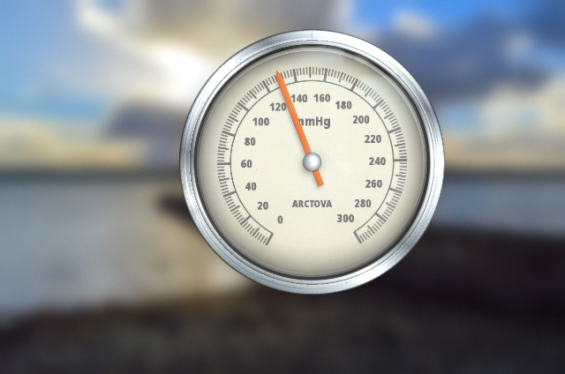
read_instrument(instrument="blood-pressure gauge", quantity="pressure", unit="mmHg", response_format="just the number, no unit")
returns 130
